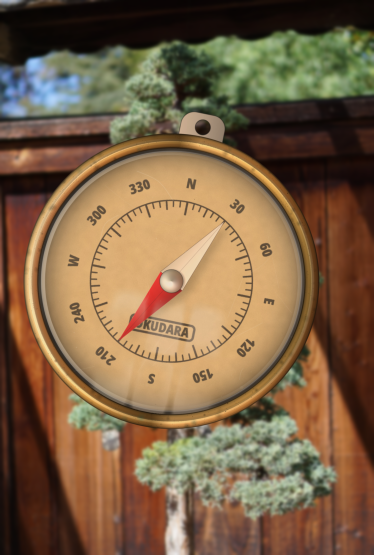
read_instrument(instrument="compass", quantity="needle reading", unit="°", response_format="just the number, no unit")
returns 210
